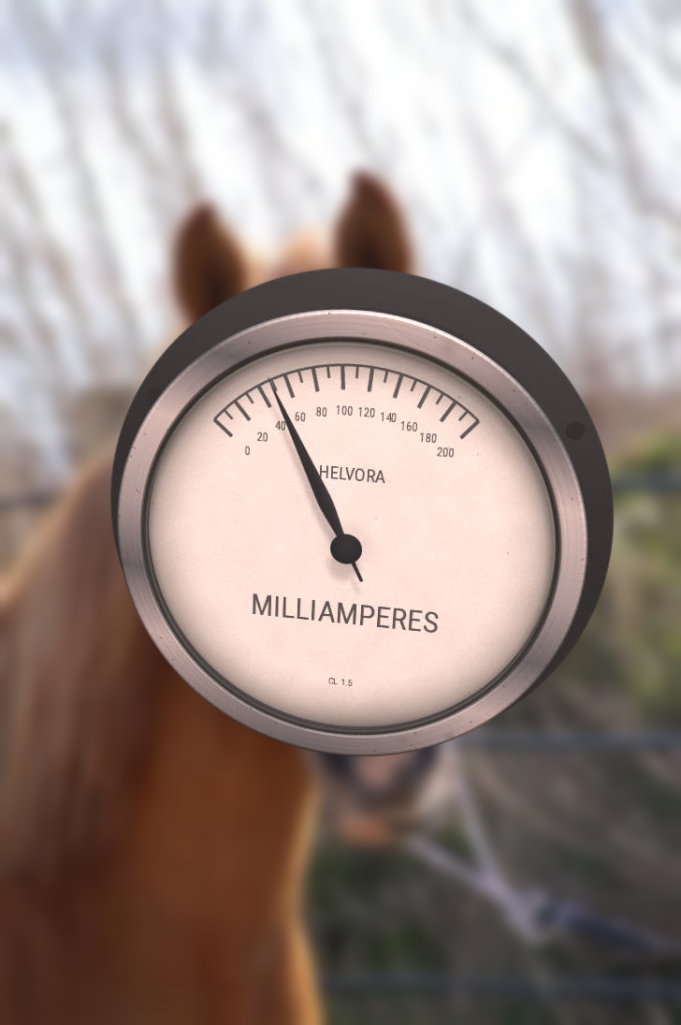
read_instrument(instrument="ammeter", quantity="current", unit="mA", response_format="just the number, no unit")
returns 50
